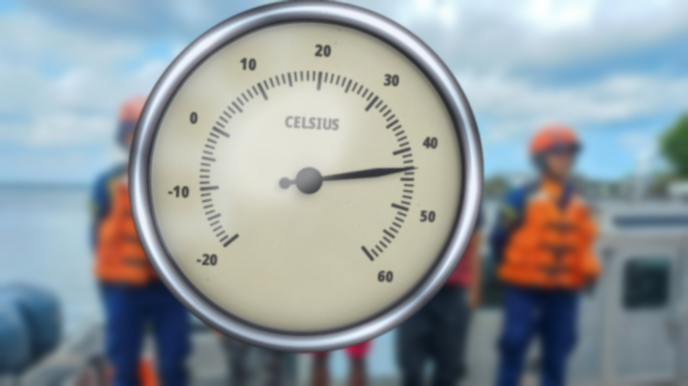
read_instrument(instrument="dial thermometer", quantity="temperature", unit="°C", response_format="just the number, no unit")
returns 43
